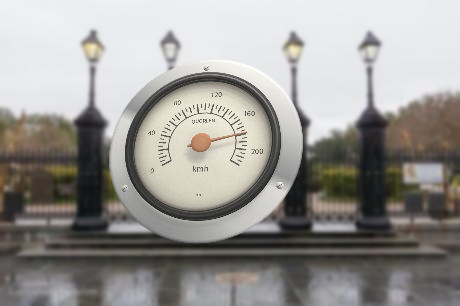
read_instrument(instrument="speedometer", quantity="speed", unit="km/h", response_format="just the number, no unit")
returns 180
